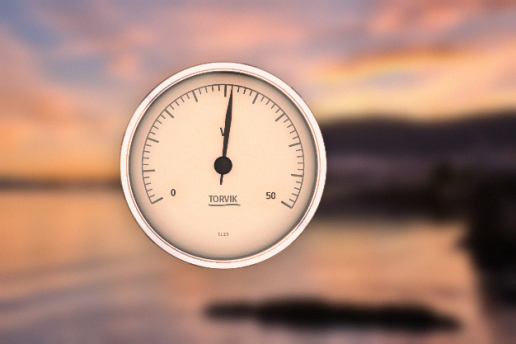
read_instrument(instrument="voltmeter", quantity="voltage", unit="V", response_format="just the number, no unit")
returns 26
